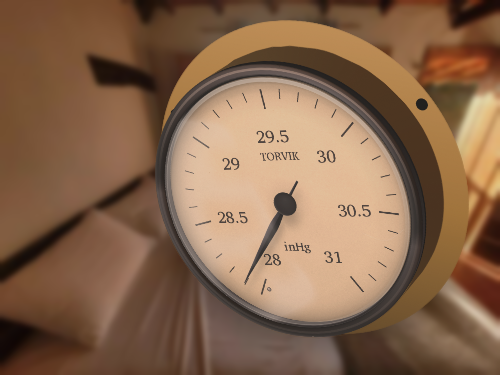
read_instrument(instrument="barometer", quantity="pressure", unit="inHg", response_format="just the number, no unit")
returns 28.1
